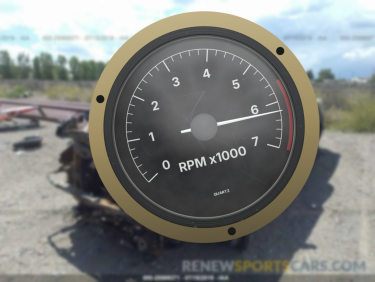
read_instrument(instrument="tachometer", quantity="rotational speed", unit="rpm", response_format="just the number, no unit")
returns 6200
